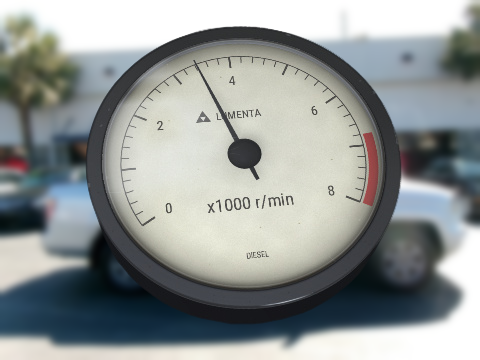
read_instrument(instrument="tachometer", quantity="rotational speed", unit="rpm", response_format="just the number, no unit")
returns 3400
